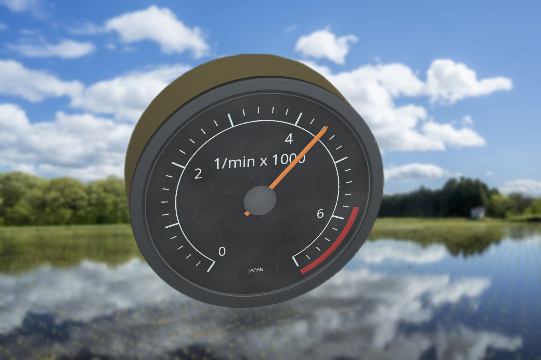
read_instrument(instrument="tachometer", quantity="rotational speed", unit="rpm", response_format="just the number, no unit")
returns 4400
